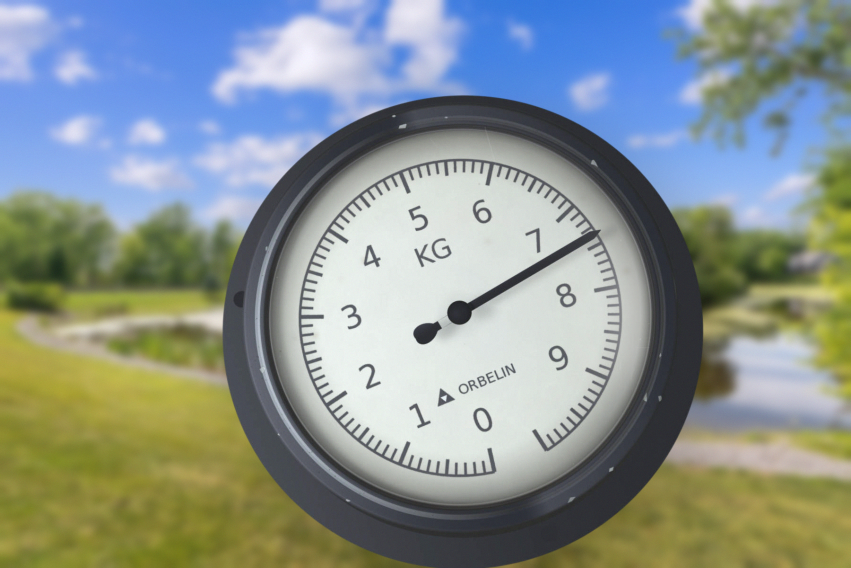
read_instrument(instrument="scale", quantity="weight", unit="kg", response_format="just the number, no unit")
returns 7.4
